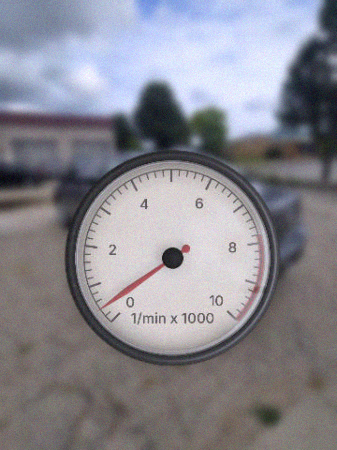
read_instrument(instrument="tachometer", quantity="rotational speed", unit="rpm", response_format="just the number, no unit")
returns 400
